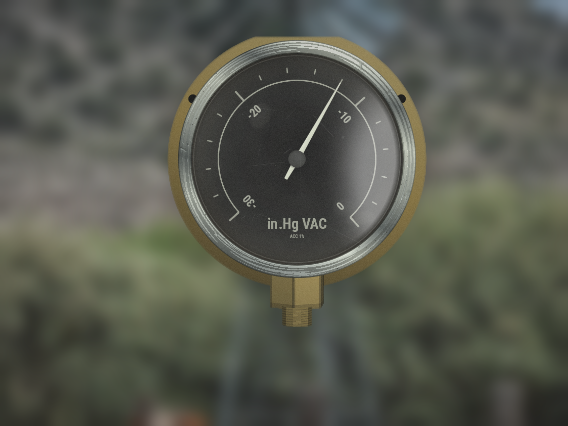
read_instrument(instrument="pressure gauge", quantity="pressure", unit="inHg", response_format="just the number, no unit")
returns -12
